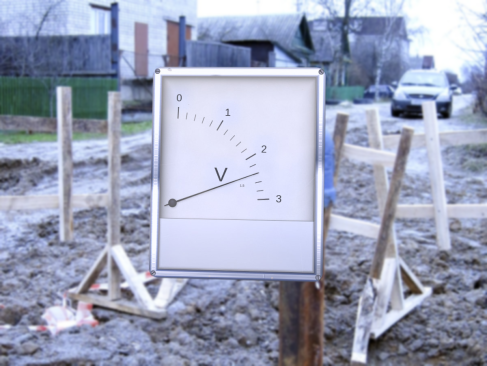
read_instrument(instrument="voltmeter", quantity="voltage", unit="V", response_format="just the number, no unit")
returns 2.4
